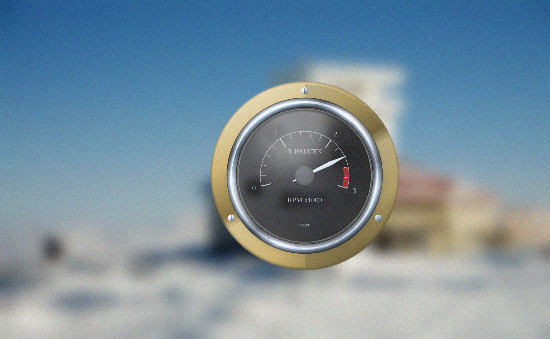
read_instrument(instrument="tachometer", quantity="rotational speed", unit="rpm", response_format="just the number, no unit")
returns 2400
